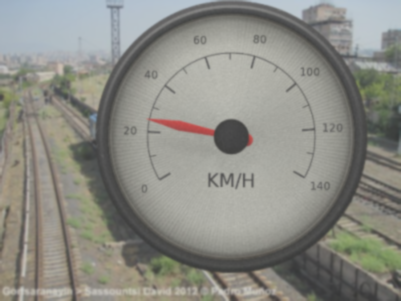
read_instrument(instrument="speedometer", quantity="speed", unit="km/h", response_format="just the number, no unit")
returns 25
